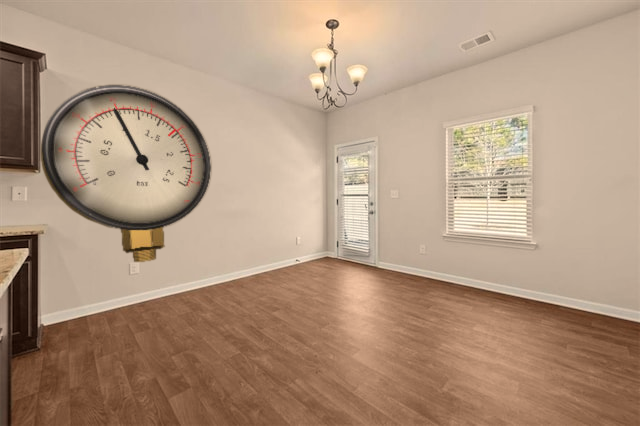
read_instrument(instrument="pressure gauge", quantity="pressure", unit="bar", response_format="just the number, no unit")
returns 1
